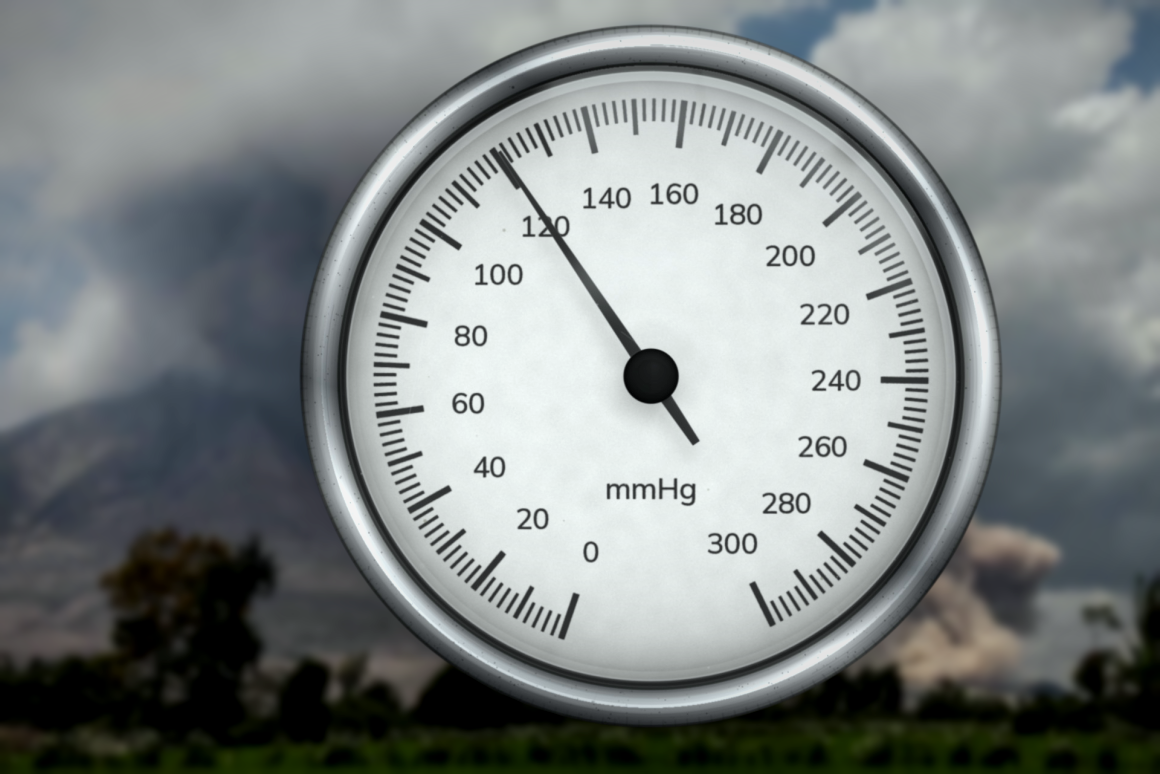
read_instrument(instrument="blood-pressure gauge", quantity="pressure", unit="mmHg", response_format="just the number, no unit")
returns 121
